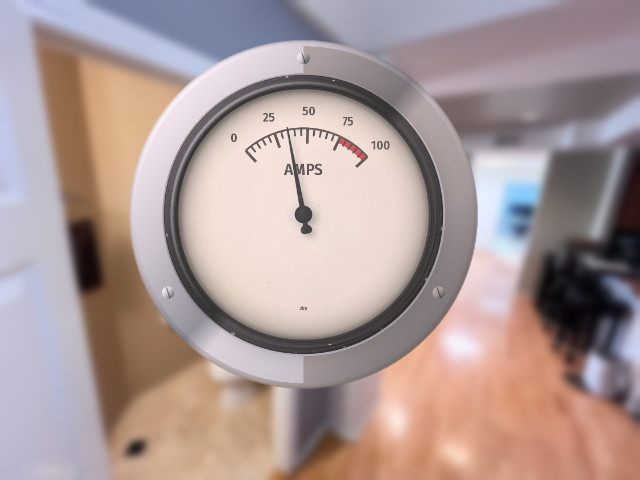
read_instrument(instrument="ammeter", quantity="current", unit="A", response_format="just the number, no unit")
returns 35
